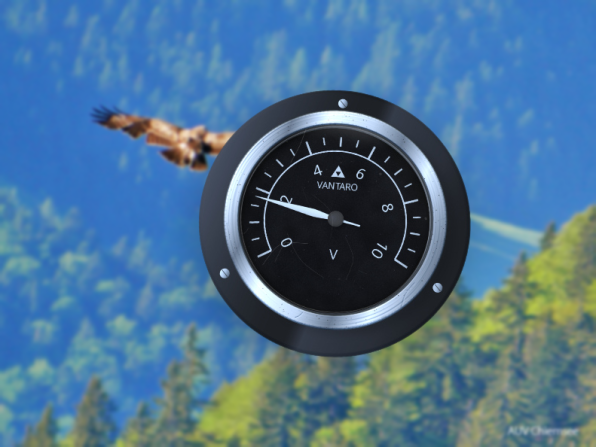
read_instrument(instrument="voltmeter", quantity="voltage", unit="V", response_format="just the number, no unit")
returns 1.75
